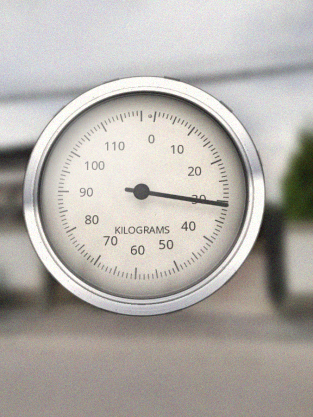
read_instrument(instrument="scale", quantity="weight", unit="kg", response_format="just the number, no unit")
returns 31
